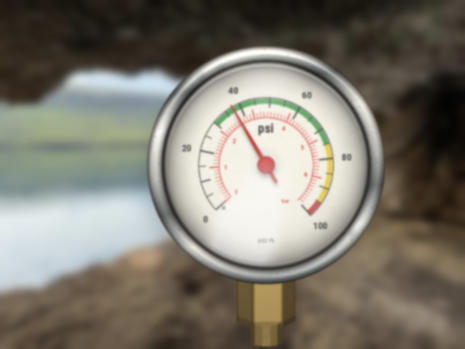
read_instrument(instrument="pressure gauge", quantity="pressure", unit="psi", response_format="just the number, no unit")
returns 37.5
